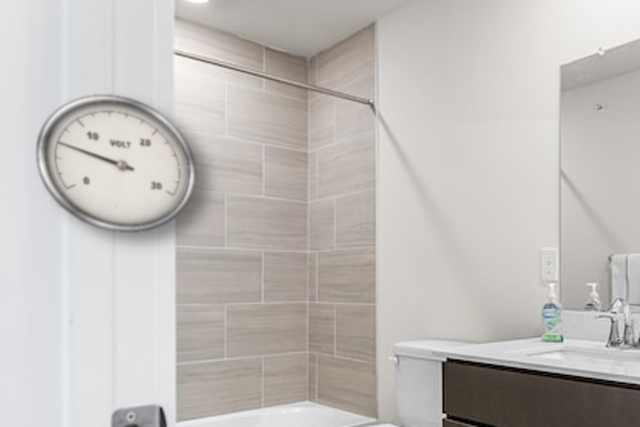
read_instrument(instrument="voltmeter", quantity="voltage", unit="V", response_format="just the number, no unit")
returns 6
